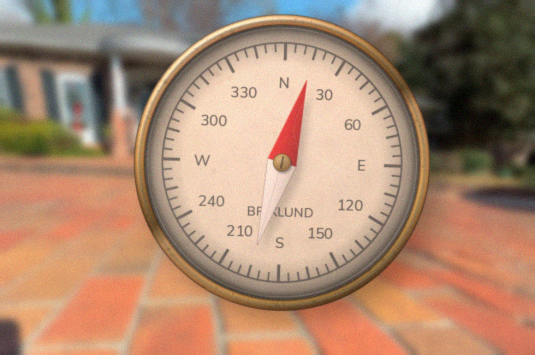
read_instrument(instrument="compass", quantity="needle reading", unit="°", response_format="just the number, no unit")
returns 15
